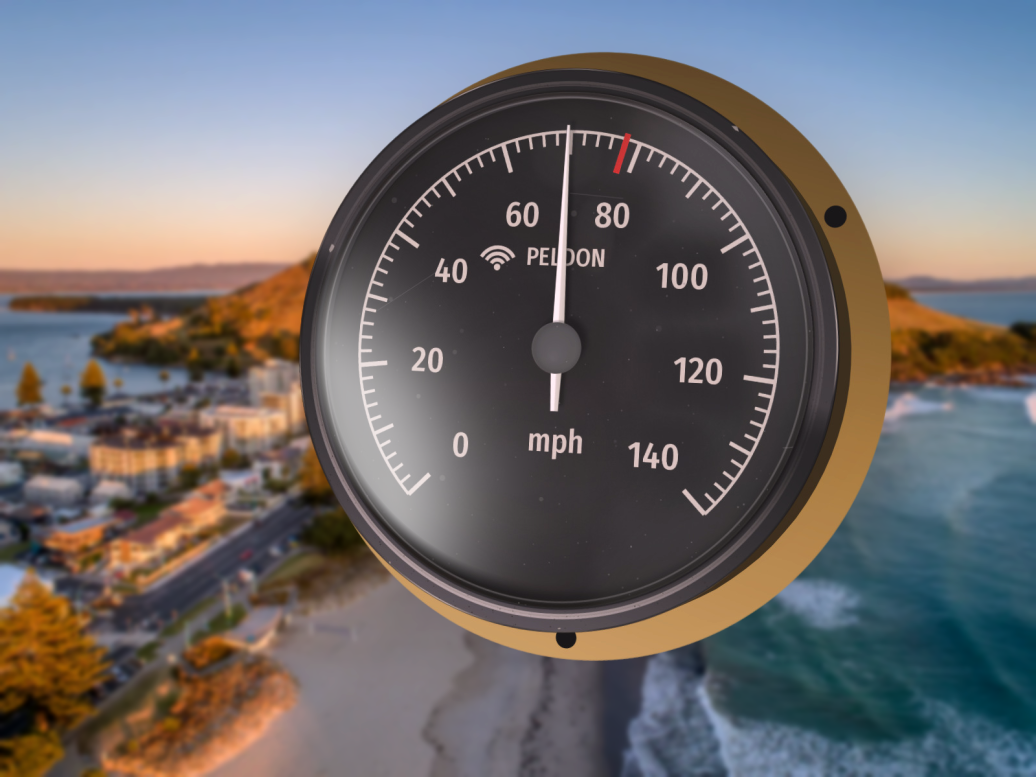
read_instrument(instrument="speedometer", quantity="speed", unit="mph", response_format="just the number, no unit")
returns 70
